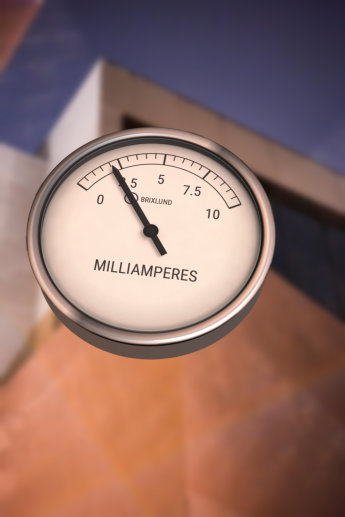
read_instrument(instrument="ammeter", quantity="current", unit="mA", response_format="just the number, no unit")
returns 2
